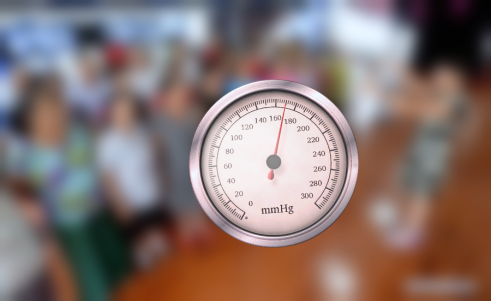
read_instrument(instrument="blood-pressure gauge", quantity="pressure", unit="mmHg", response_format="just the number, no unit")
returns 170
